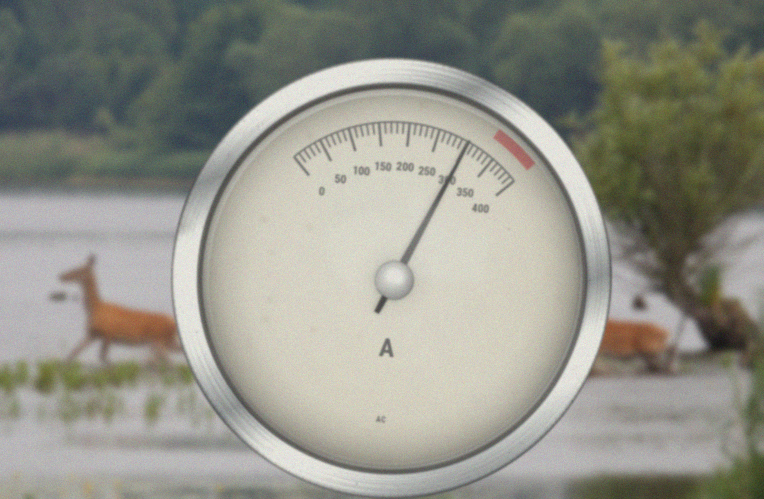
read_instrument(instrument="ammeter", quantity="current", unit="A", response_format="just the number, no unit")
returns 300
